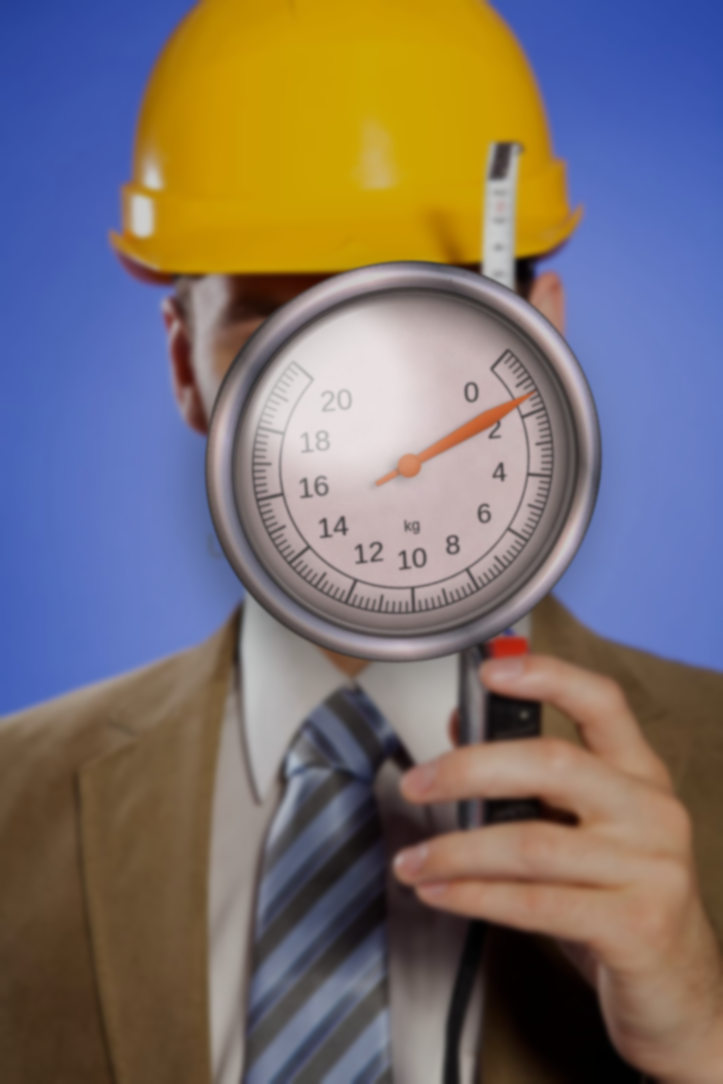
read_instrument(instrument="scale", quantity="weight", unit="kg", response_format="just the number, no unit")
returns 1.4
